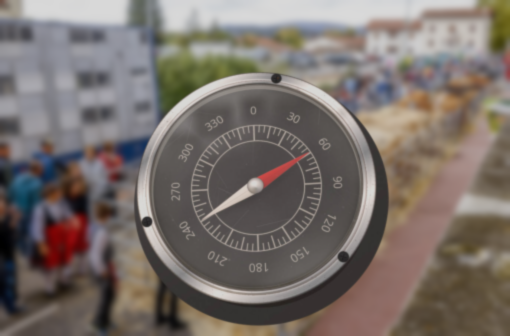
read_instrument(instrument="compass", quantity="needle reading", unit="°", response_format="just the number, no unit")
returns 60
